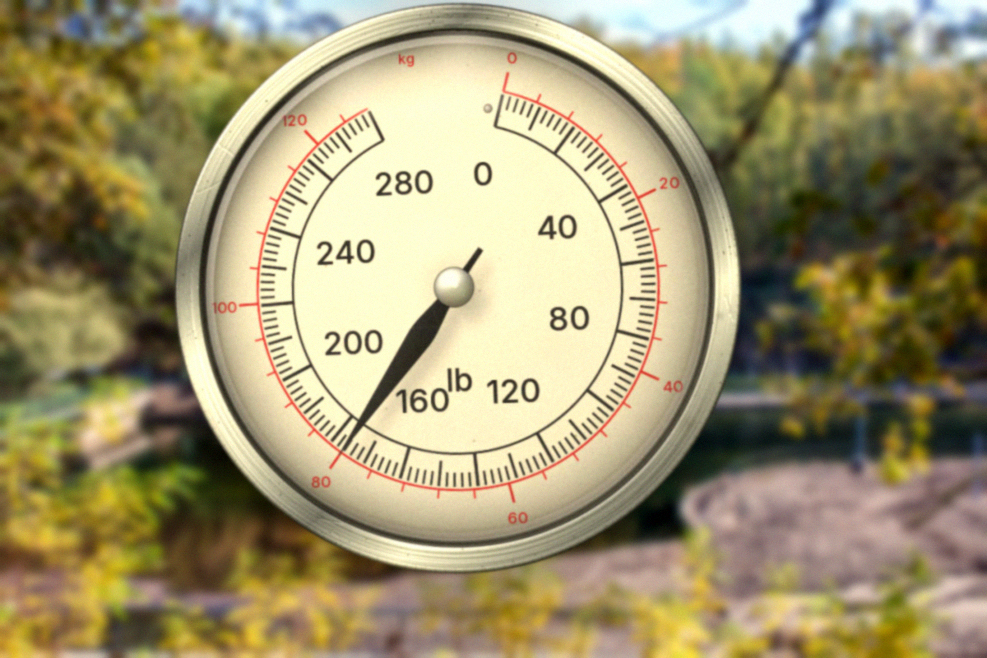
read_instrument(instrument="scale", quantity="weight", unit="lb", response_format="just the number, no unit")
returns 176
